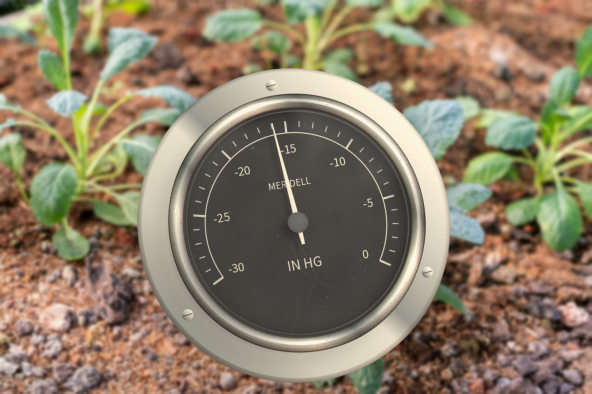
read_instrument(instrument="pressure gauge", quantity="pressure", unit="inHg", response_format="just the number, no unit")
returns -16
